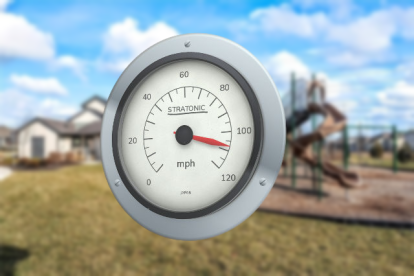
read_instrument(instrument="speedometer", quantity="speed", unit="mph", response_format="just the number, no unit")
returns 107.5
